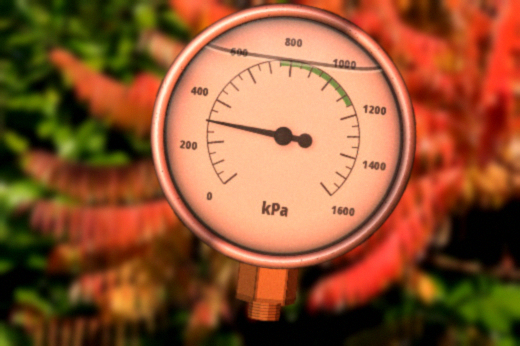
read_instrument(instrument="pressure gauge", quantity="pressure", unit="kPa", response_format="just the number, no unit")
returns 300
